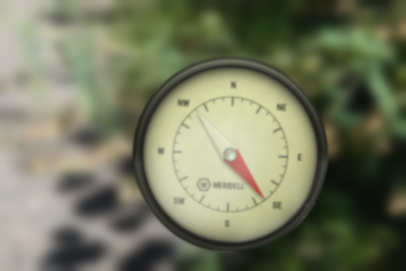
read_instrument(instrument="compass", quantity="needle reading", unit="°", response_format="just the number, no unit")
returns 140
